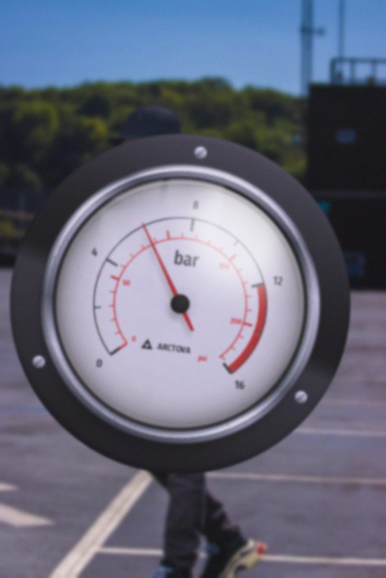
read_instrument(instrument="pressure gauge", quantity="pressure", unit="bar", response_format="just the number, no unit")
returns 6
